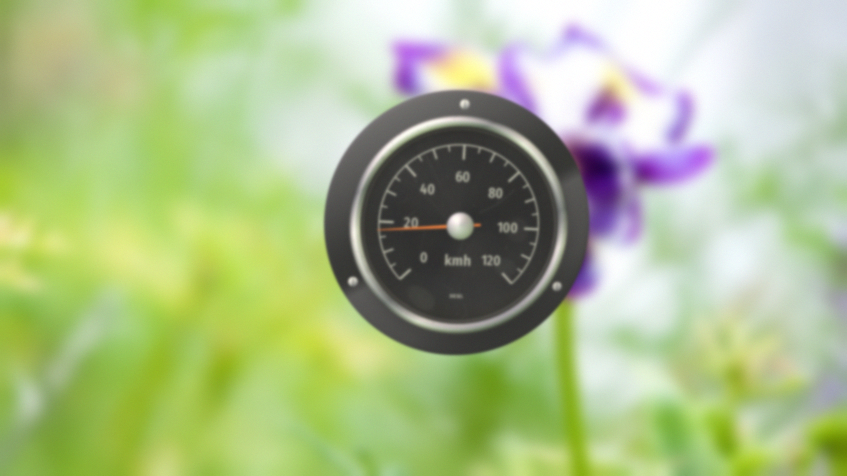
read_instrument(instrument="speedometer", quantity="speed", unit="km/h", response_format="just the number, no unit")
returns 17.5
